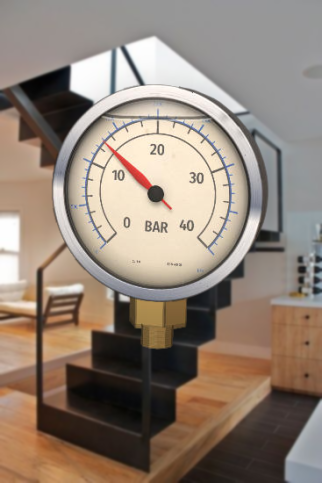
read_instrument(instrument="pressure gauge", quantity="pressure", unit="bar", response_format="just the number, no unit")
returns 13
